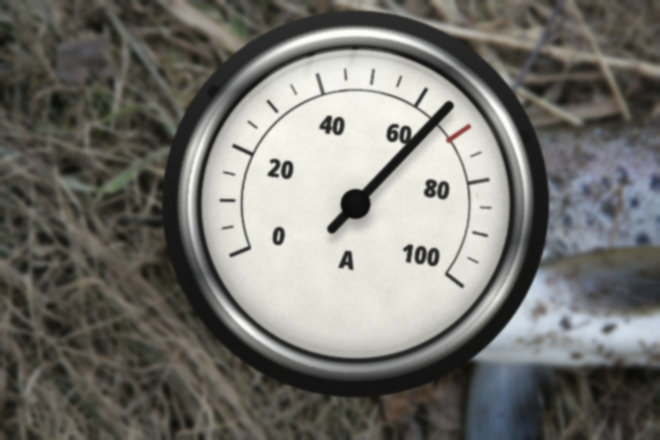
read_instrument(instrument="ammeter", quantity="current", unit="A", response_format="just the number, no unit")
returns 65
